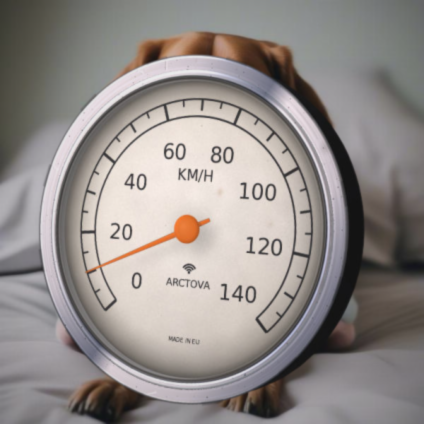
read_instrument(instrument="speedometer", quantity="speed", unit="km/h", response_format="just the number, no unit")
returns 10
